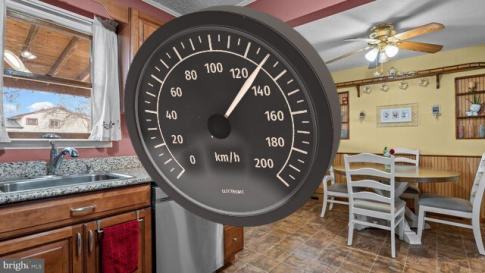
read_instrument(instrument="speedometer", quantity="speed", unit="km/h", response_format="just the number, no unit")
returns 130
